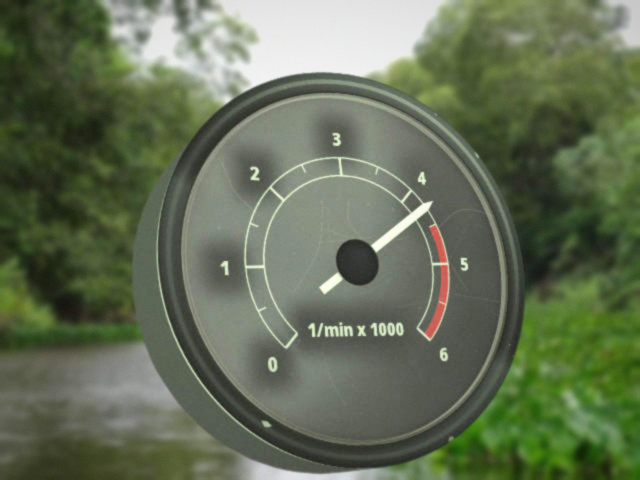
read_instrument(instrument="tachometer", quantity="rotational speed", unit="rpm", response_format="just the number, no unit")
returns 4250
